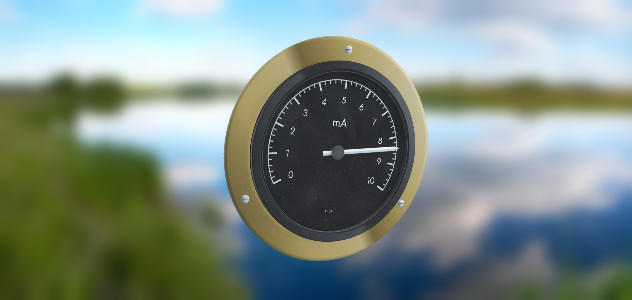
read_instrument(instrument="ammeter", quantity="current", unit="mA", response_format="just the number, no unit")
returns 8.4
